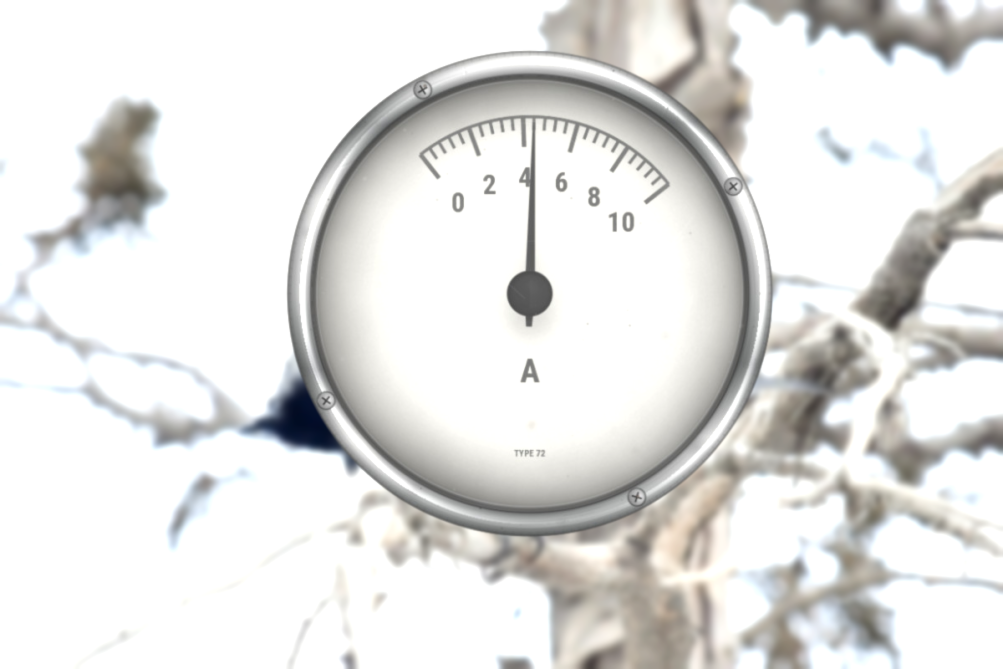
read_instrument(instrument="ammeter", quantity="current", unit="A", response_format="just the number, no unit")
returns 4.4
